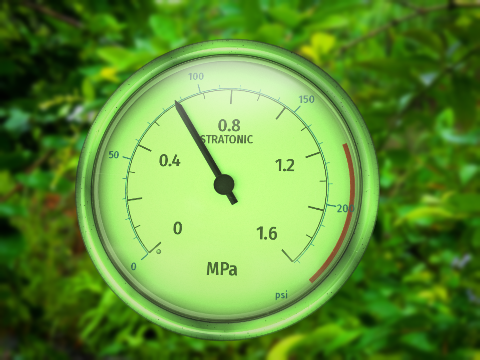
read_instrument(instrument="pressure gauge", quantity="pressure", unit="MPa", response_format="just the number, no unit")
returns 0.6
